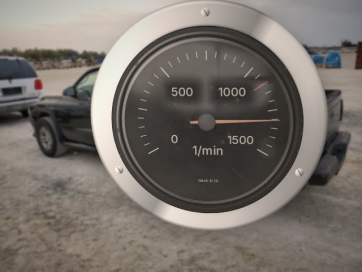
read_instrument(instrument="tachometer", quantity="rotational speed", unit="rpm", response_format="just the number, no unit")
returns 1300
